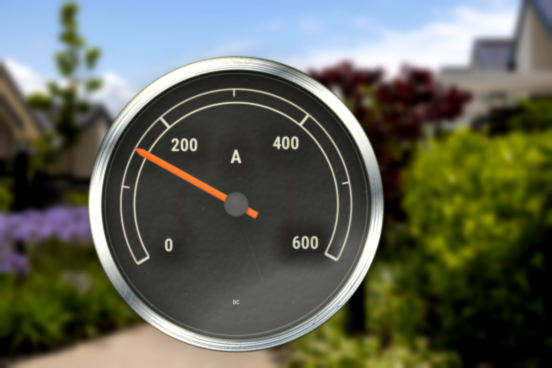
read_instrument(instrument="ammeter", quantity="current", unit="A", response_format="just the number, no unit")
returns 150
